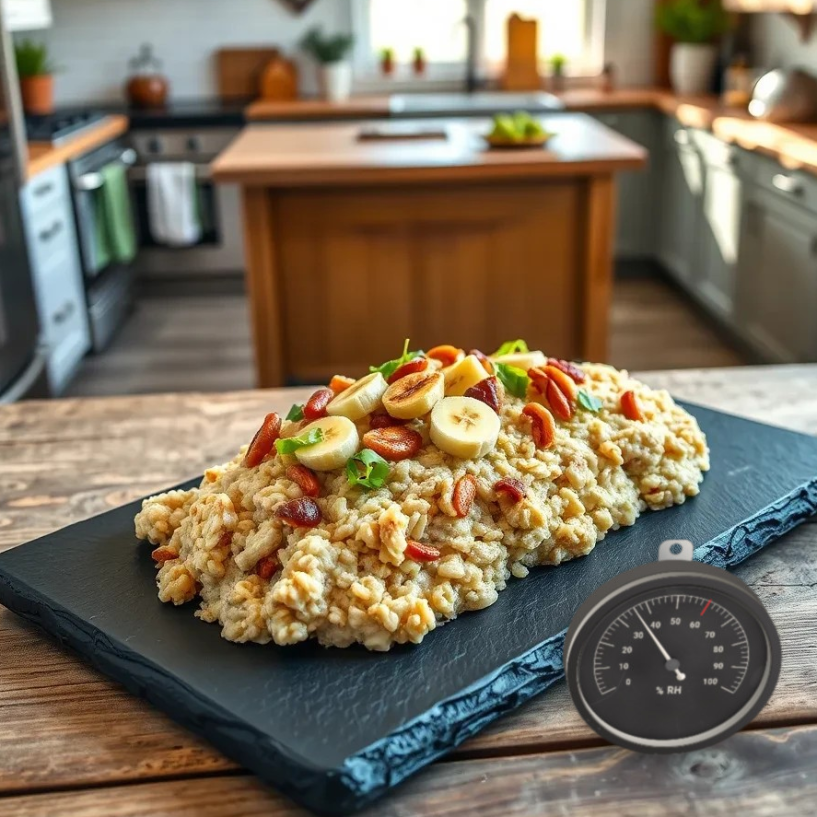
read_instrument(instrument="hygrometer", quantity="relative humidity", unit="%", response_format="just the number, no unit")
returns 36
